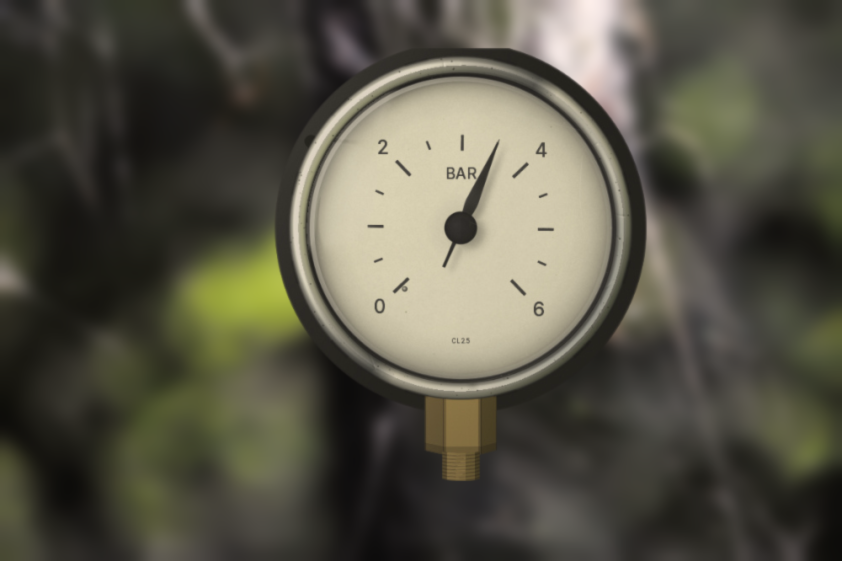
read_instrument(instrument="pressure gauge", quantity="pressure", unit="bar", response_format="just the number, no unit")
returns 3.5
